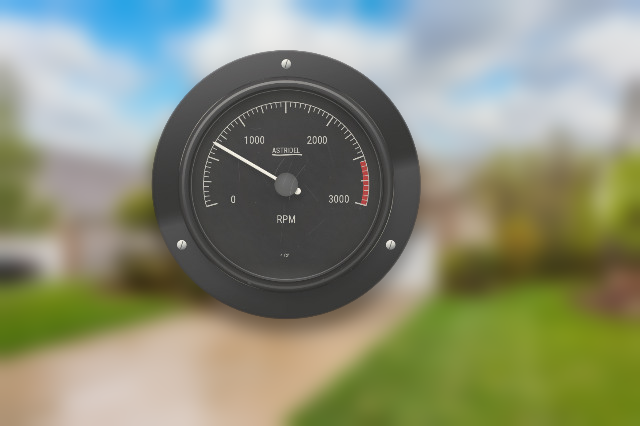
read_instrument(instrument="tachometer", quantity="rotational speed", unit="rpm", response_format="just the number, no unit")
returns 650
